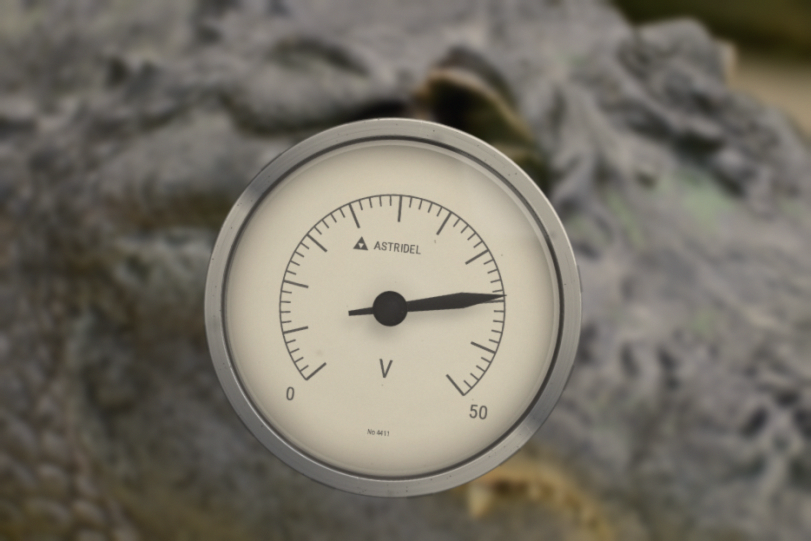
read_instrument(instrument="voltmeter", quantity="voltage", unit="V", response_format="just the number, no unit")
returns 39.5
